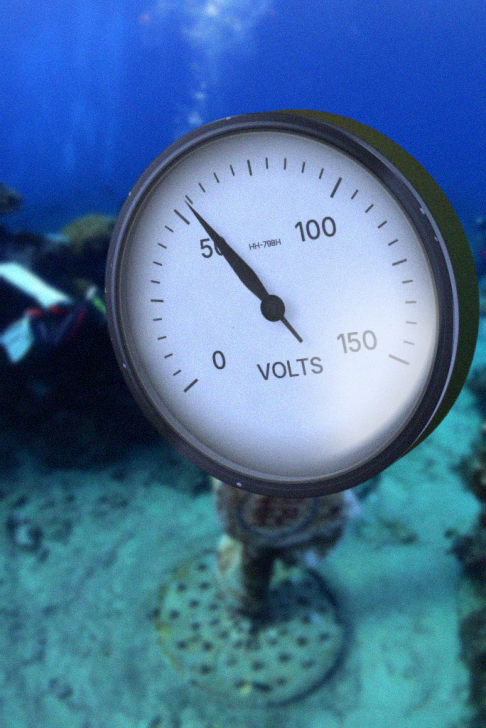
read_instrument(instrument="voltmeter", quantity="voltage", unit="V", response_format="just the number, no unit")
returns 55
